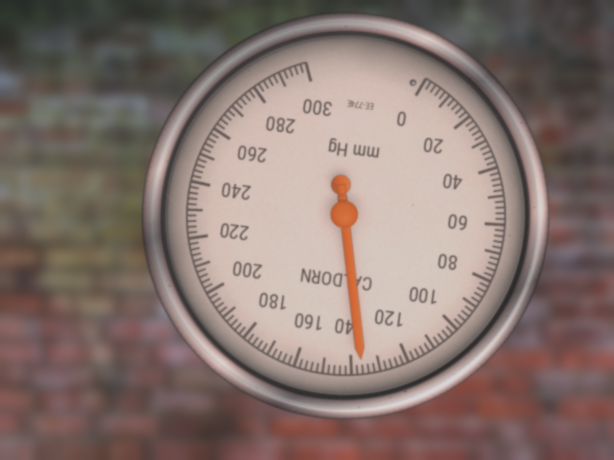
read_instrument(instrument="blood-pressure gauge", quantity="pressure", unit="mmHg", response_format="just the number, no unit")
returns 136
